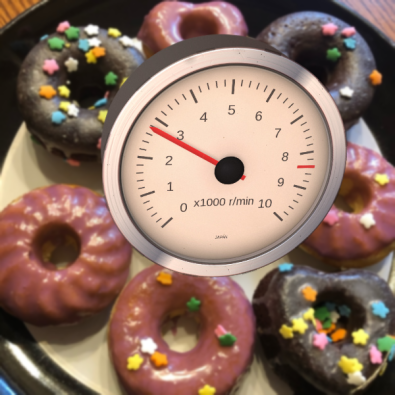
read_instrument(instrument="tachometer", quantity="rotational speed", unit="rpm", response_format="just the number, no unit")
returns 2800
